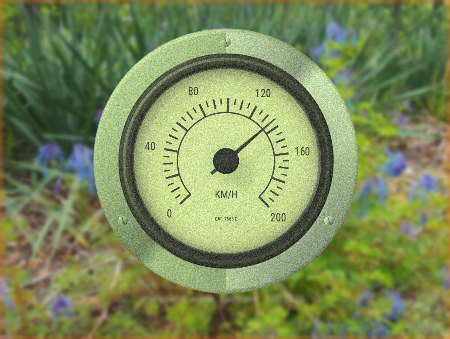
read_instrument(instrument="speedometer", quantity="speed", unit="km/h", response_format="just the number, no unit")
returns 135
